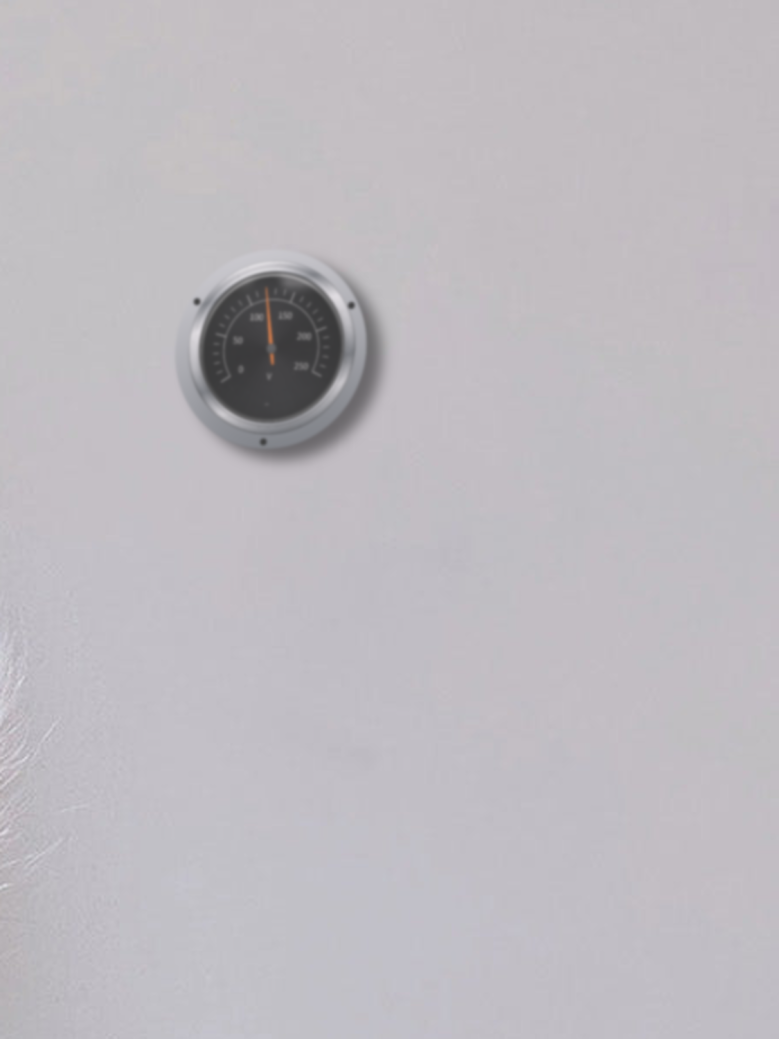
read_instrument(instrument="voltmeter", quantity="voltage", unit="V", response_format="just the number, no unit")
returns 120
